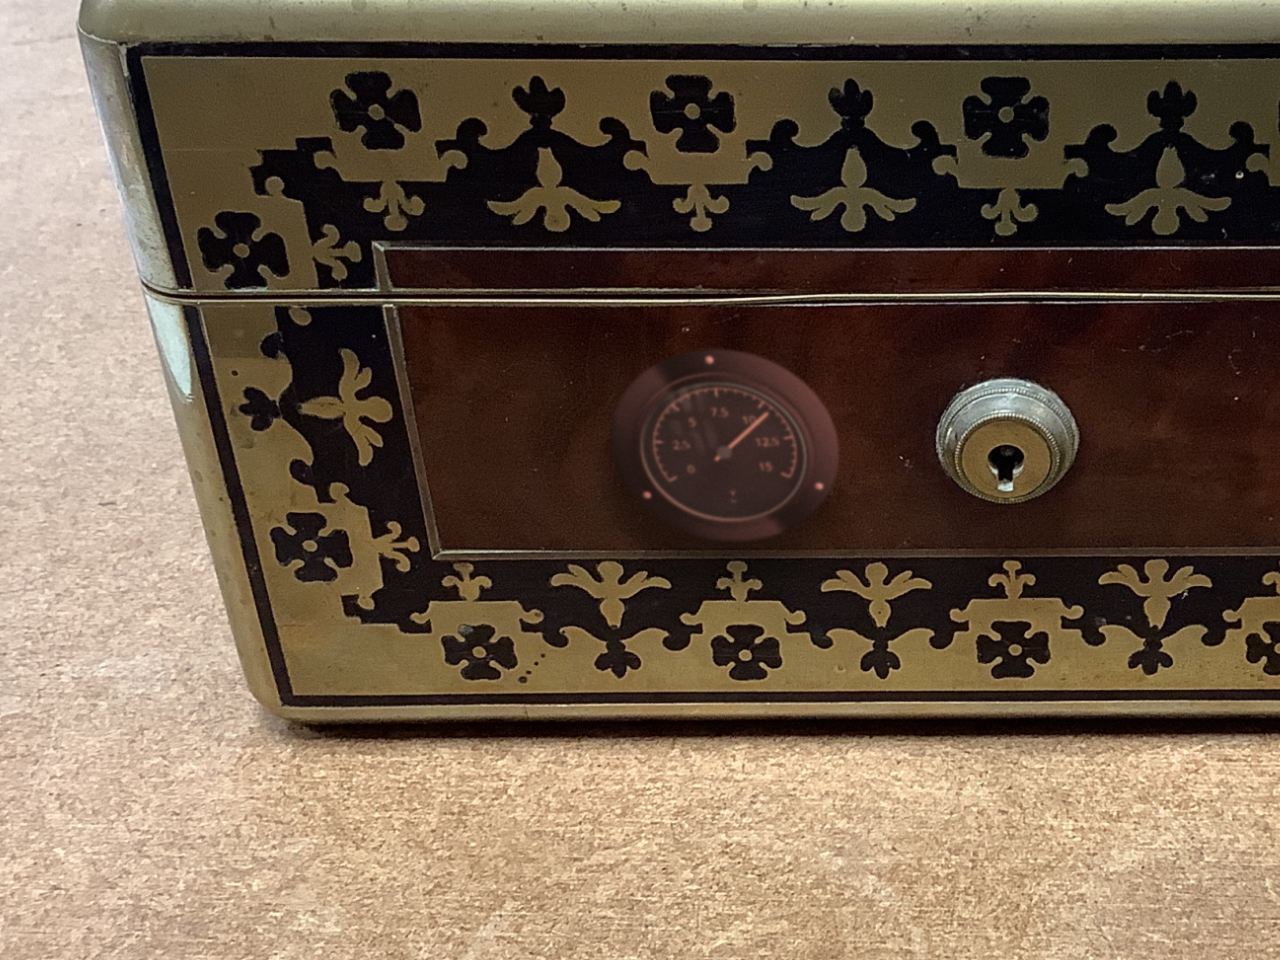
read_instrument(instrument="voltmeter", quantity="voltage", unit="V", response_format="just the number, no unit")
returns 10.5
